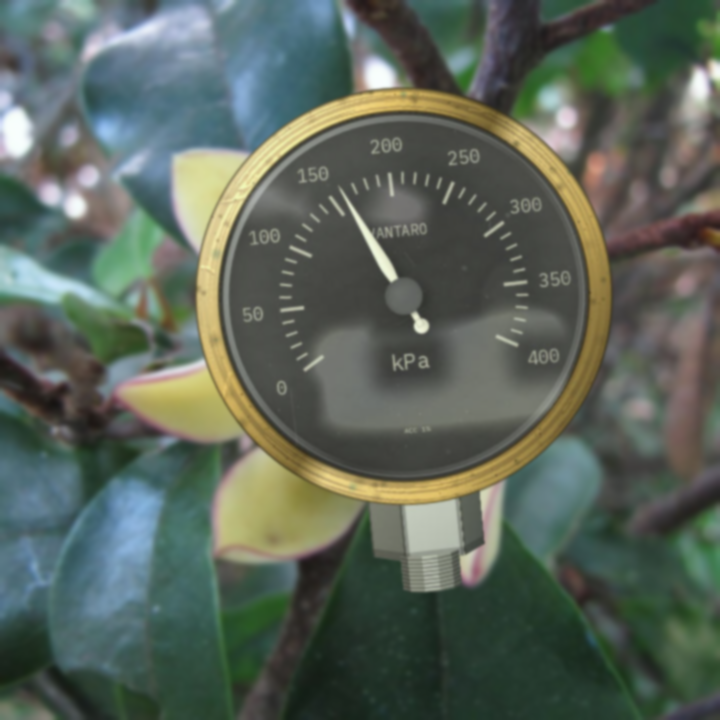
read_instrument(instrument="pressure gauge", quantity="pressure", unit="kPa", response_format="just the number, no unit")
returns 160
